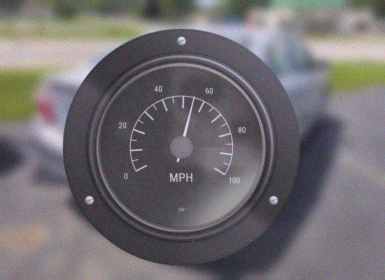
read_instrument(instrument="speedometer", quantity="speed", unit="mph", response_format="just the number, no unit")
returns 55
